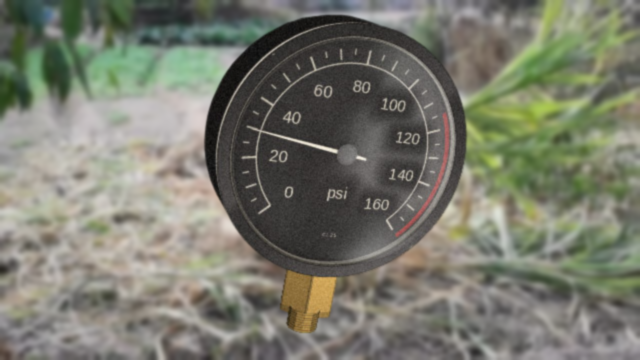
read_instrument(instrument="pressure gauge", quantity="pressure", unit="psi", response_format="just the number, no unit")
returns 30
